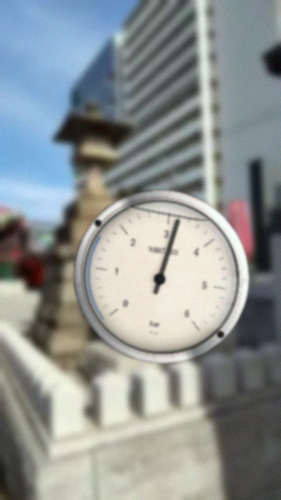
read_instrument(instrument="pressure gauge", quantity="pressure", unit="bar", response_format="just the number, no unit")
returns 3.2
